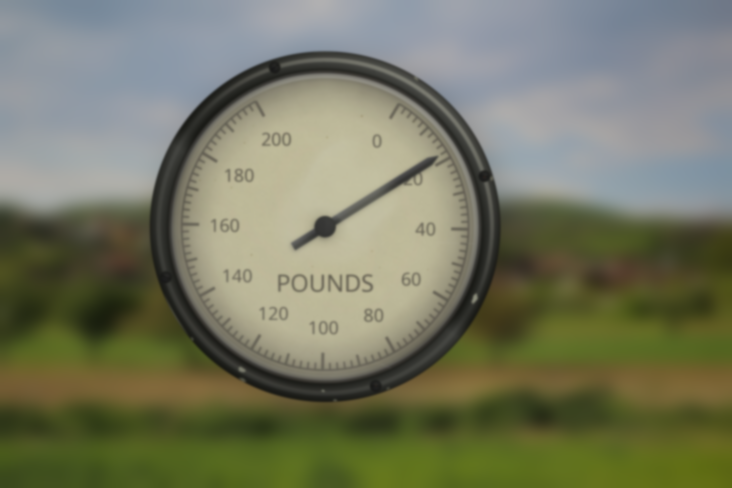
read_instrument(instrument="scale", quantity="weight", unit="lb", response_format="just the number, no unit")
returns 18
